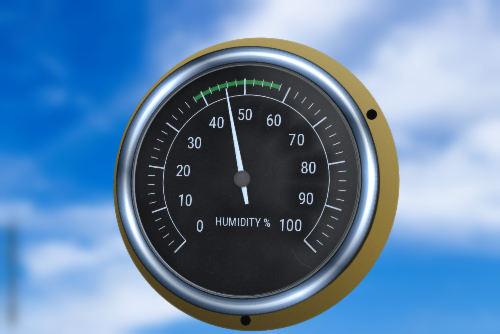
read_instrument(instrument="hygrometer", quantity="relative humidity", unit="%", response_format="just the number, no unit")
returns 46
